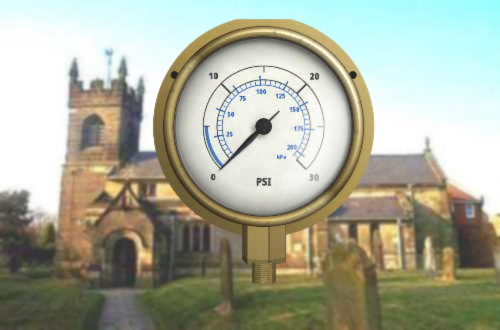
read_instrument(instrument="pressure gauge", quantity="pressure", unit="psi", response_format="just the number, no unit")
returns 0
